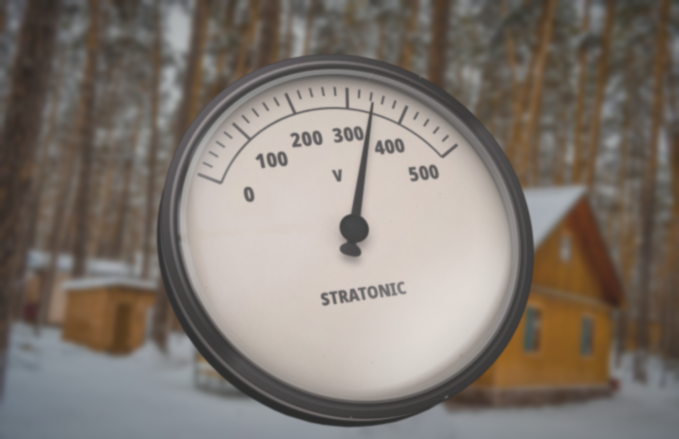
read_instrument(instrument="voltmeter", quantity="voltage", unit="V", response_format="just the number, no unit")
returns 340
